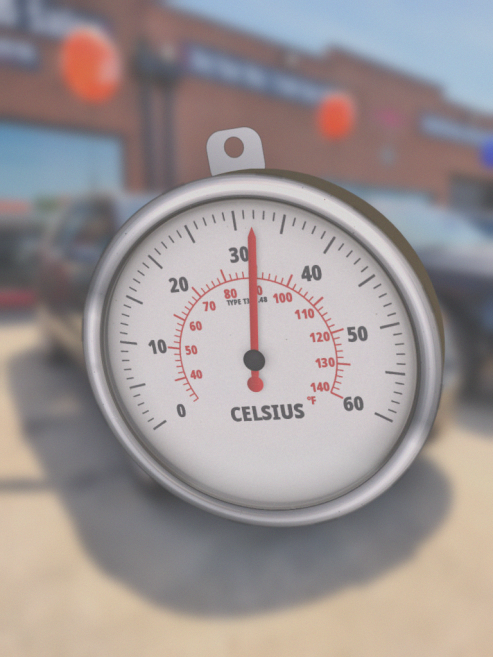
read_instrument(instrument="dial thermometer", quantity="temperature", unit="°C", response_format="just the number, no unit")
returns 32
